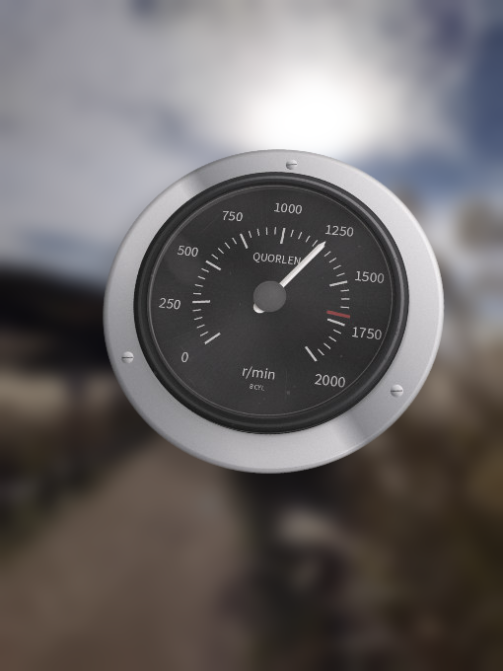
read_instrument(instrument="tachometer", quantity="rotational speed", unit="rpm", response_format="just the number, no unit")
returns 1250
